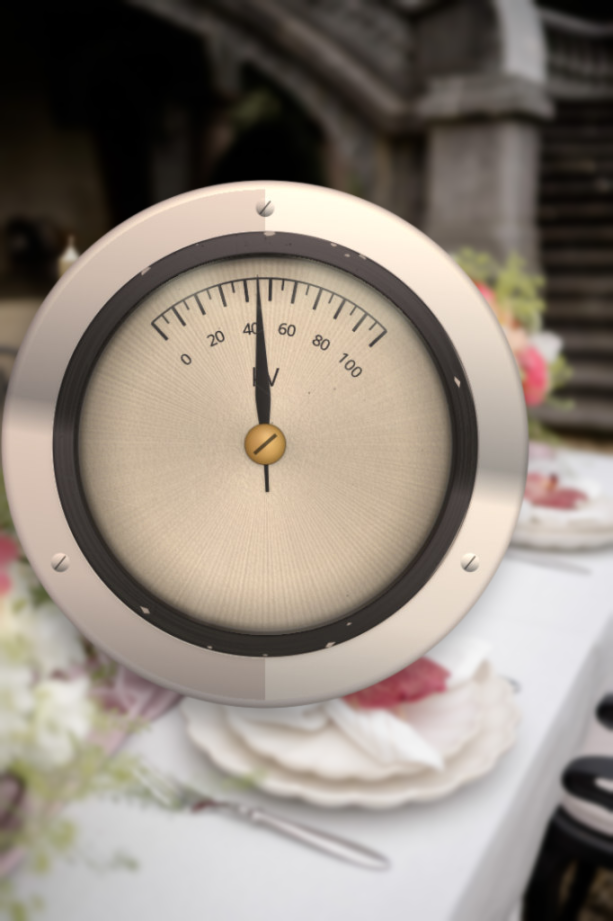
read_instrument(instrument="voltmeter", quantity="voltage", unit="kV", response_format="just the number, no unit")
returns 45
